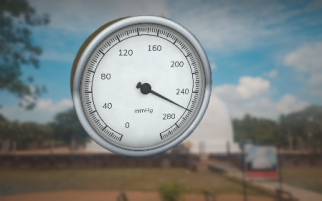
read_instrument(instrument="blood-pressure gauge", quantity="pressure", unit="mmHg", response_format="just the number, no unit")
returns 260
